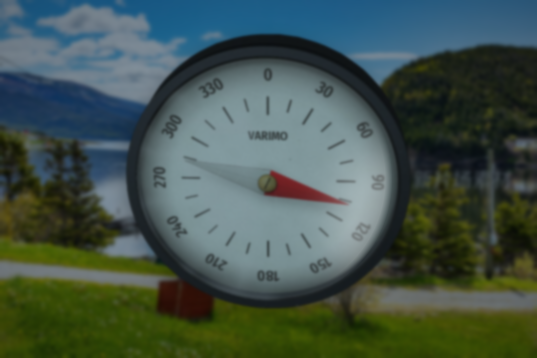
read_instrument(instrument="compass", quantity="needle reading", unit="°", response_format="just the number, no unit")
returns 105
